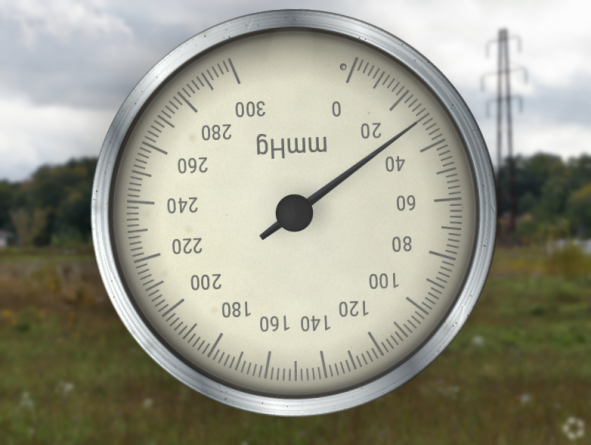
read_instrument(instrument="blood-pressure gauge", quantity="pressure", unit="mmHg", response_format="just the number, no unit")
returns 30
